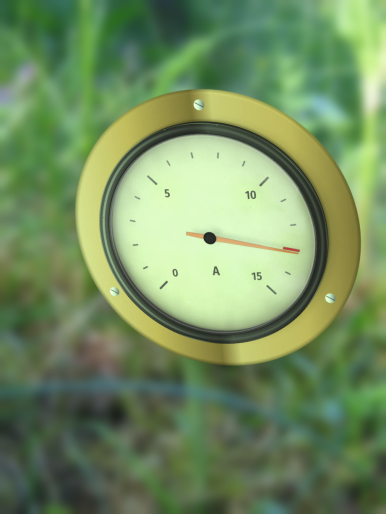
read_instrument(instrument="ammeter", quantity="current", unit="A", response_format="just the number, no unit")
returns 13
